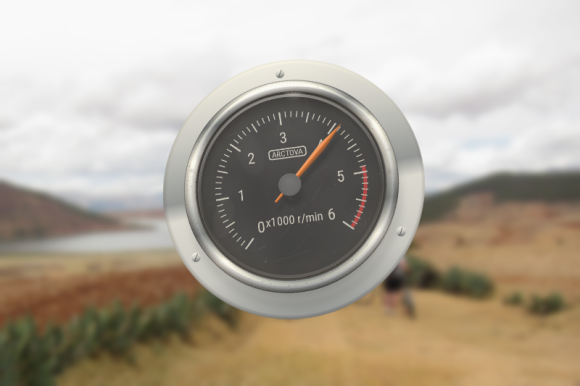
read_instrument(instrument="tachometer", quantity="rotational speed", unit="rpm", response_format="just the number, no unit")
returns 4100
